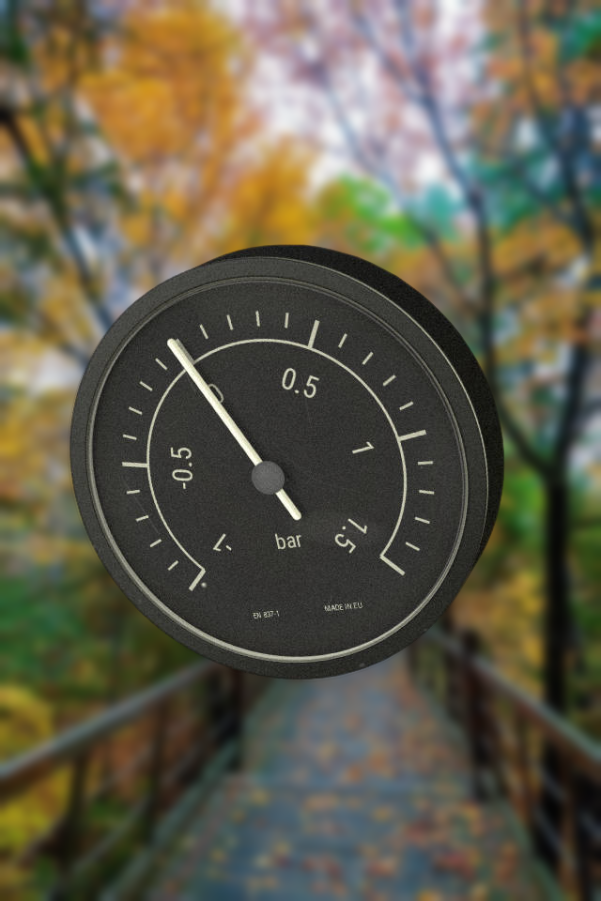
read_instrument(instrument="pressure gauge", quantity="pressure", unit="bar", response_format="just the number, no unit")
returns 0
